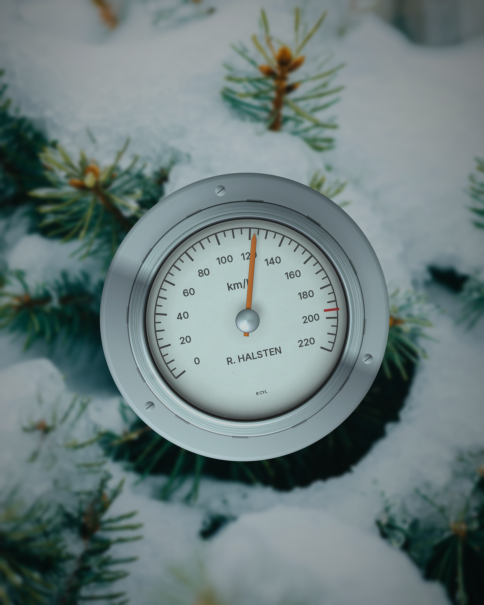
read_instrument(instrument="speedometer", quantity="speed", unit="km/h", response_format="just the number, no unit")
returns 122.5
